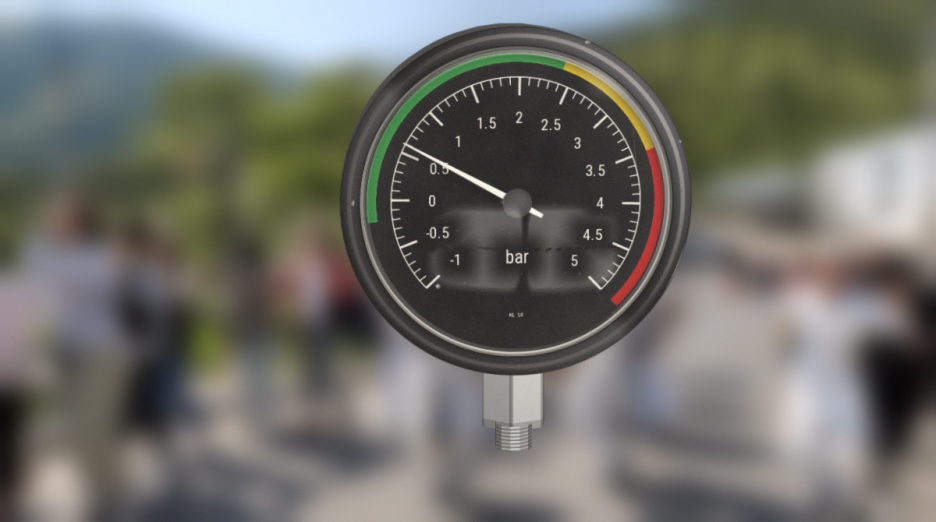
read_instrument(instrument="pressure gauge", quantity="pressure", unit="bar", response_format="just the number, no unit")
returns 0.6
